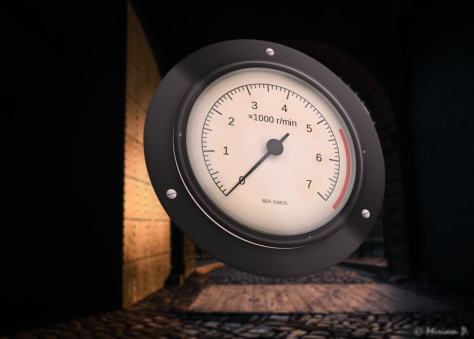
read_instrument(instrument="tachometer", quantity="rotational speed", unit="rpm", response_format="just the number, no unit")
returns 0
